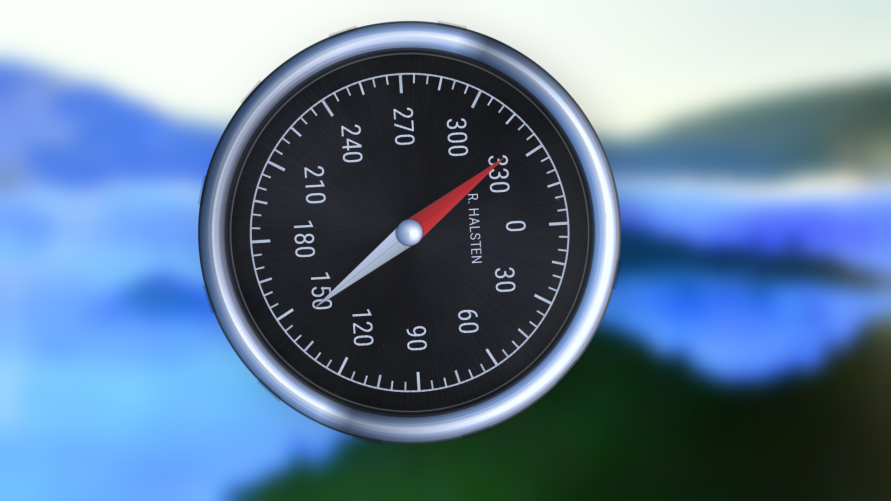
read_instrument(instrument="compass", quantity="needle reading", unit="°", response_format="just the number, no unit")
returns 325
